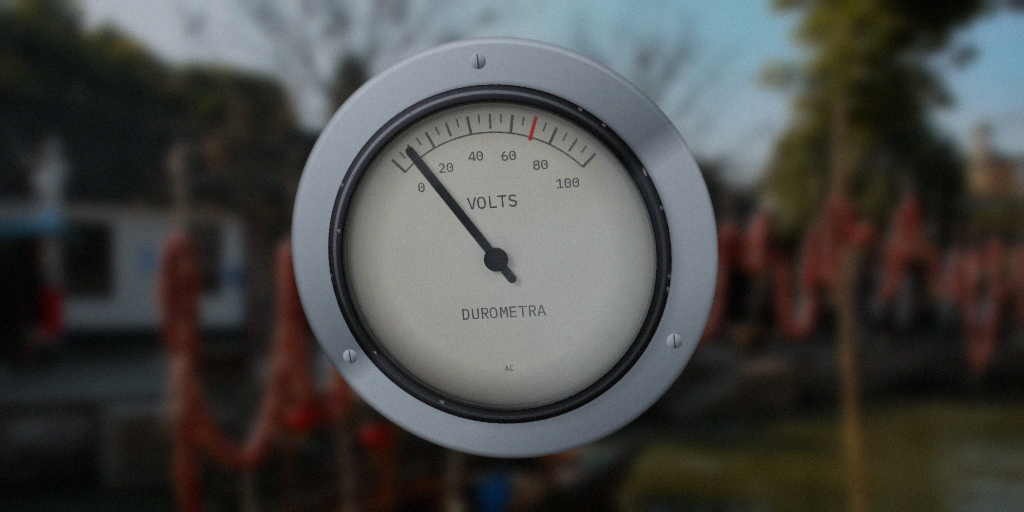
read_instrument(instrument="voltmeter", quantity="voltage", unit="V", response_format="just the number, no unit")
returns 10
